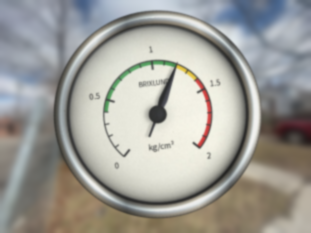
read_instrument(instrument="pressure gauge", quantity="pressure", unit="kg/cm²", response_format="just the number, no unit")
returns 1.2
